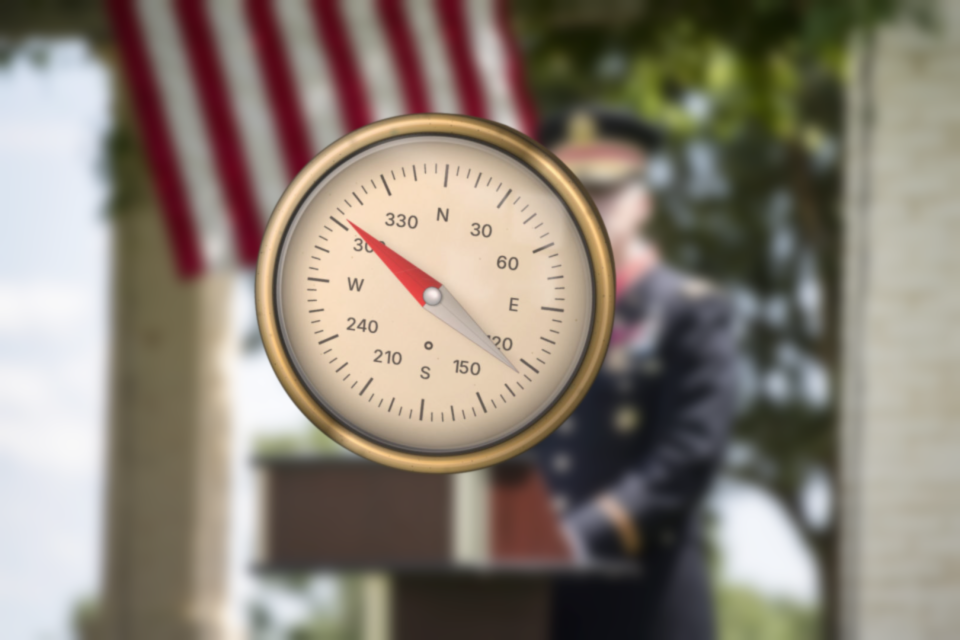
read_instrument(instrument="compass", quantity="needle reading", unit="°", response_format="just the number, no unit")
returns 305
